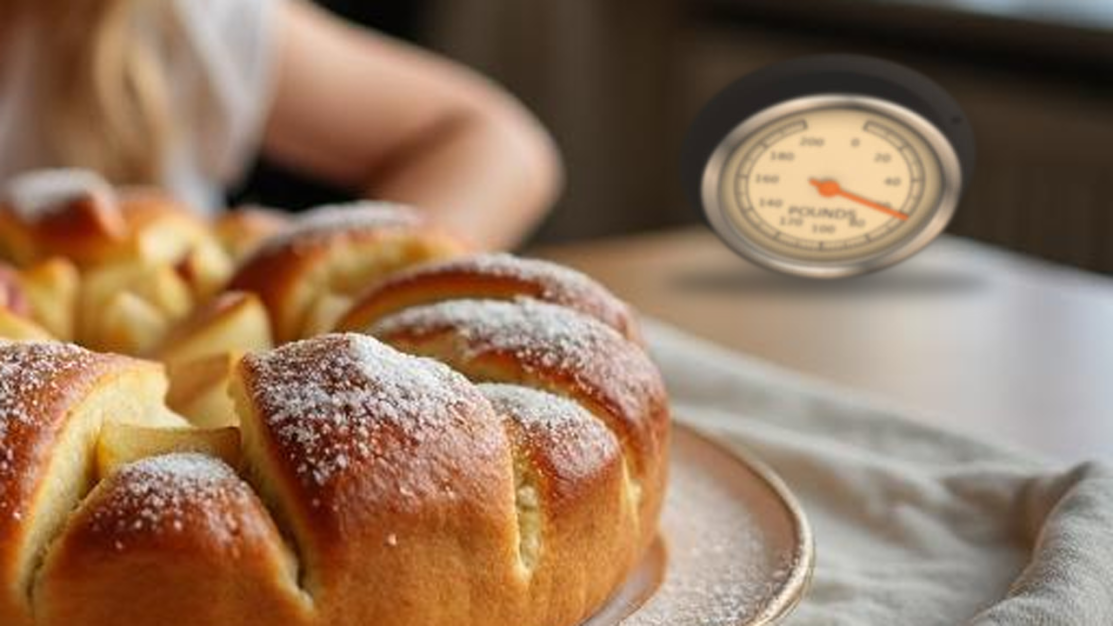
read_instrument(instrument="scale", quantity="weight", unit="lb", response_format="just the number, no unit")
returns 60
